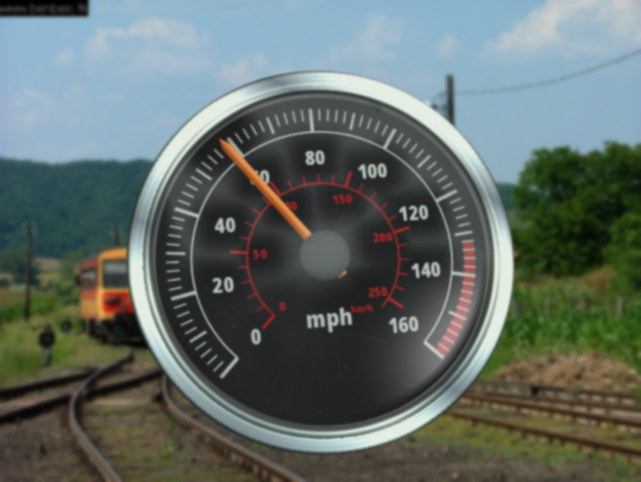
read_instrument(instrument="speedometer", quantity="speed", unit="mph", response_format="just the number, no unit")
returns 58
